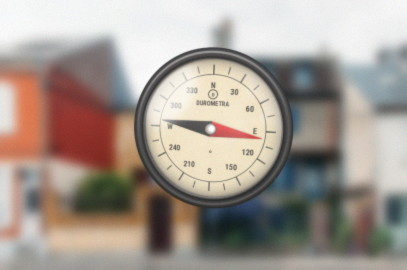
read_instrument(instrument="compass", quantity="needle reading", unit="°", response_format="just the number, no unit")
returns 97.5
